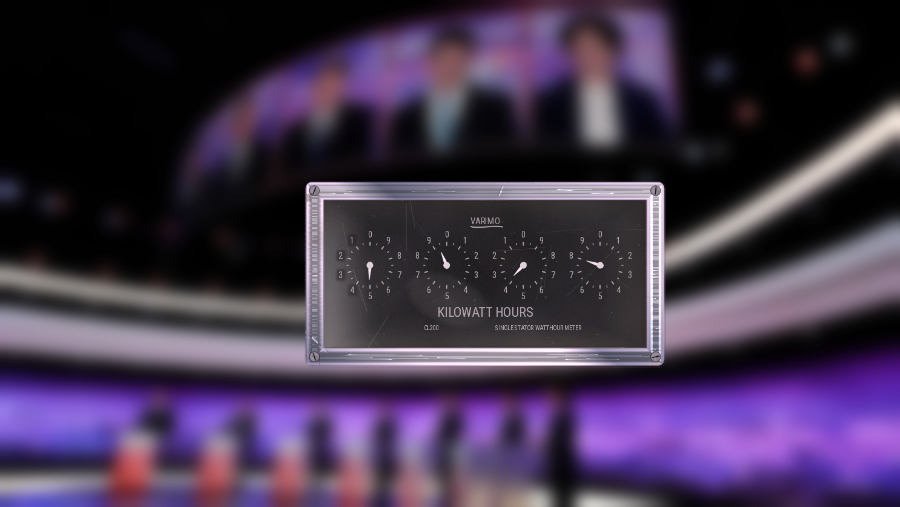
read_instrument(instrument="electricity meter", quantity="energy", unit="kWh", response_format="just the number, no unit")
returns 4938
